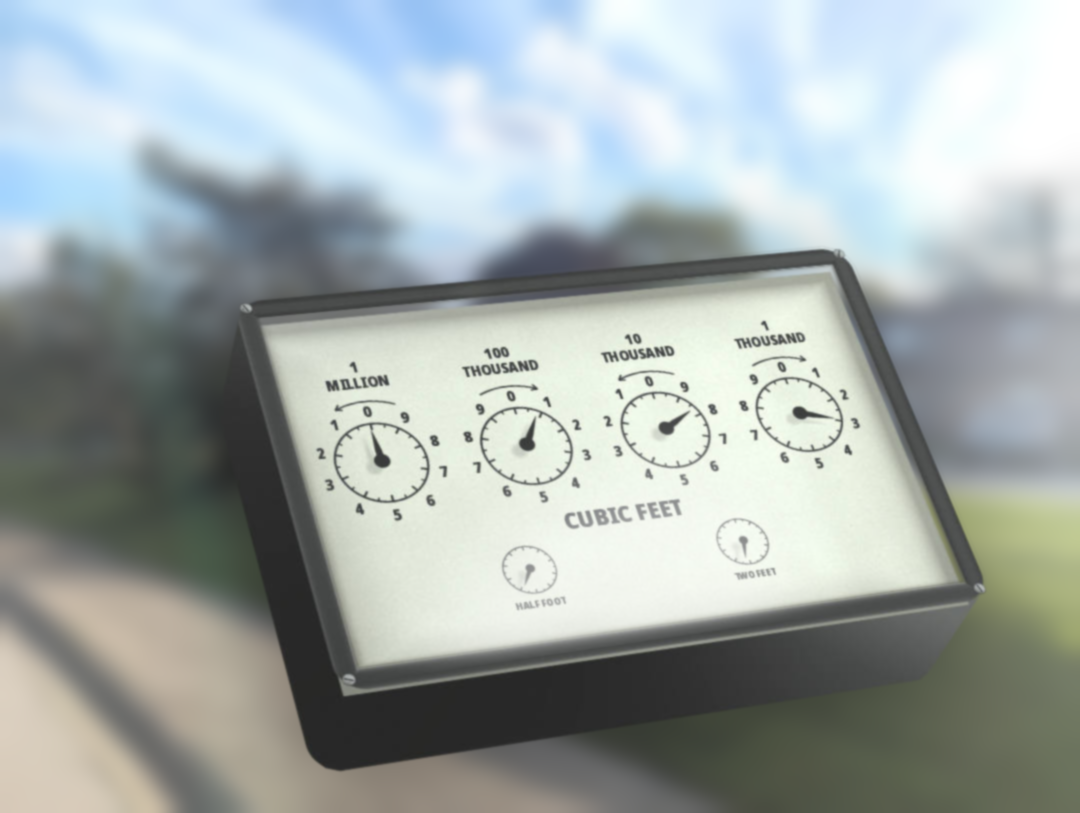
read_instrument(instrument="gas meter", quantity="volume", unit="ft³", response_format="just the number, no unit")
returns 8300
